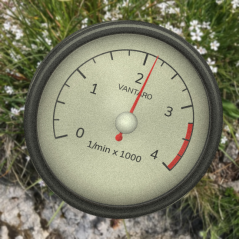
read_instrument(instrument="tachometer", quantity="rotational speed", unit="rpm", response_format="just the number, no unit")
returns 2125
